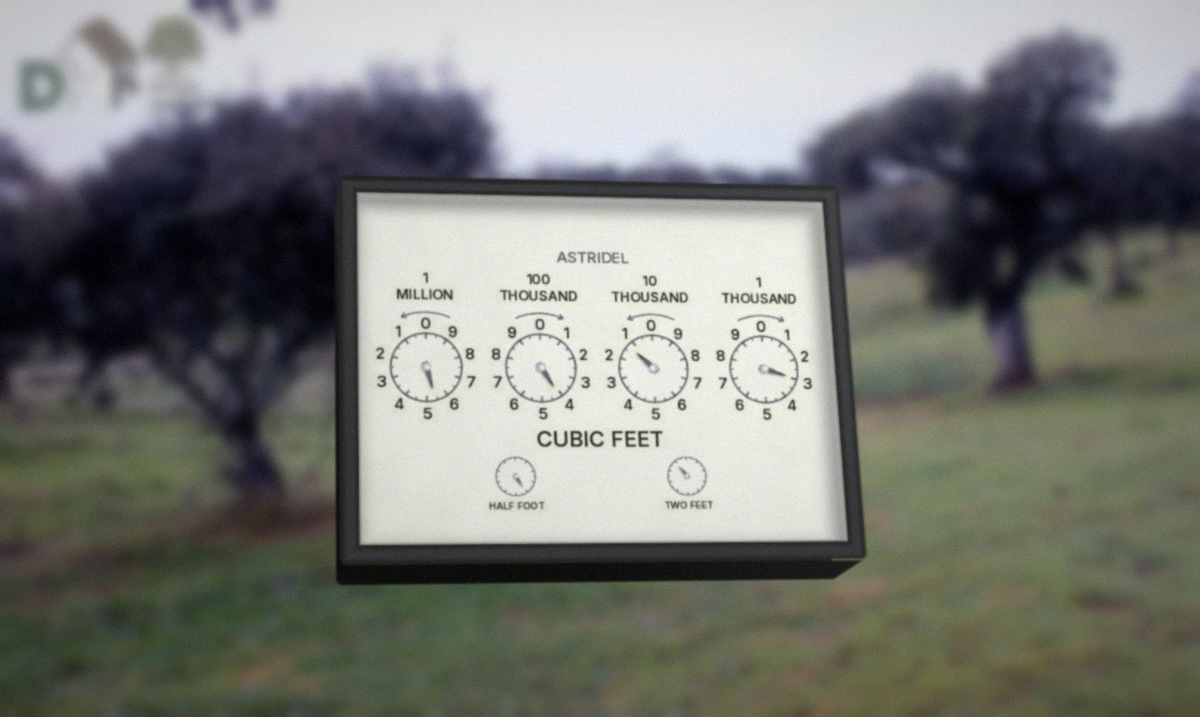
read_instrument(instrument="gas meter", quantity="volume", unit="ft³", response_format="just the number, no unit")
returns 541300
